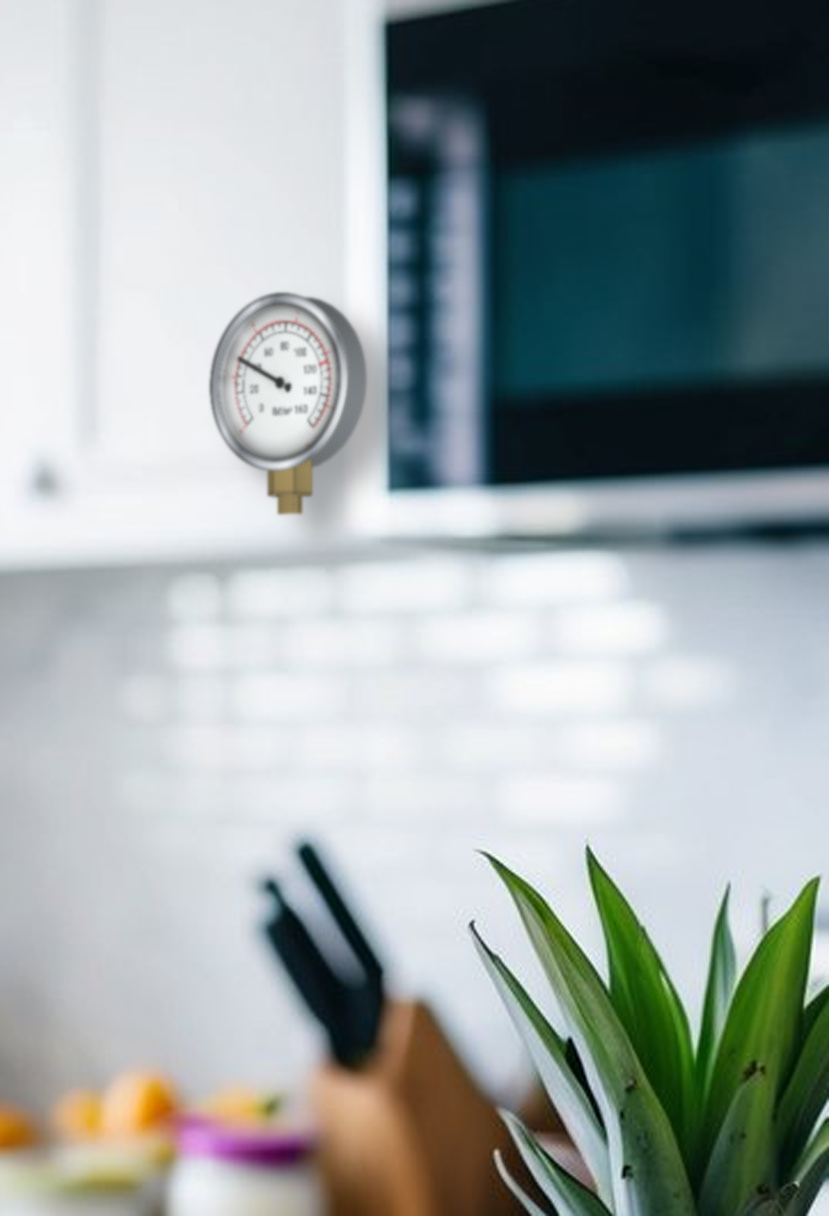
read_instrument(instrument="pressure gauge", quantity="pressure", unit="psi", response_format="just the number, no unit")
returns 40
